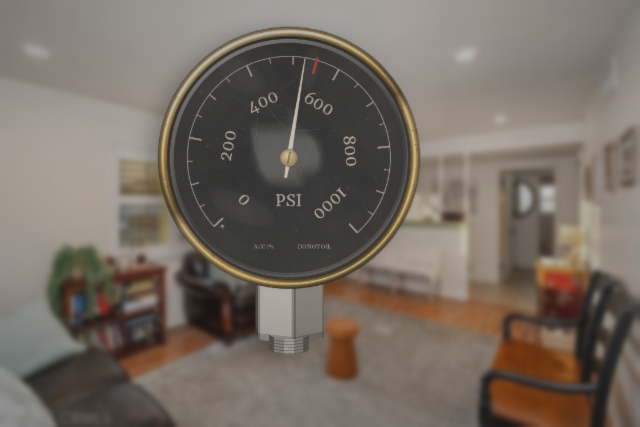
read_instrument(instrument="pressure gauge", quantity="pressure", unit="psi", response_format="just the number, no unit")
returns 525
